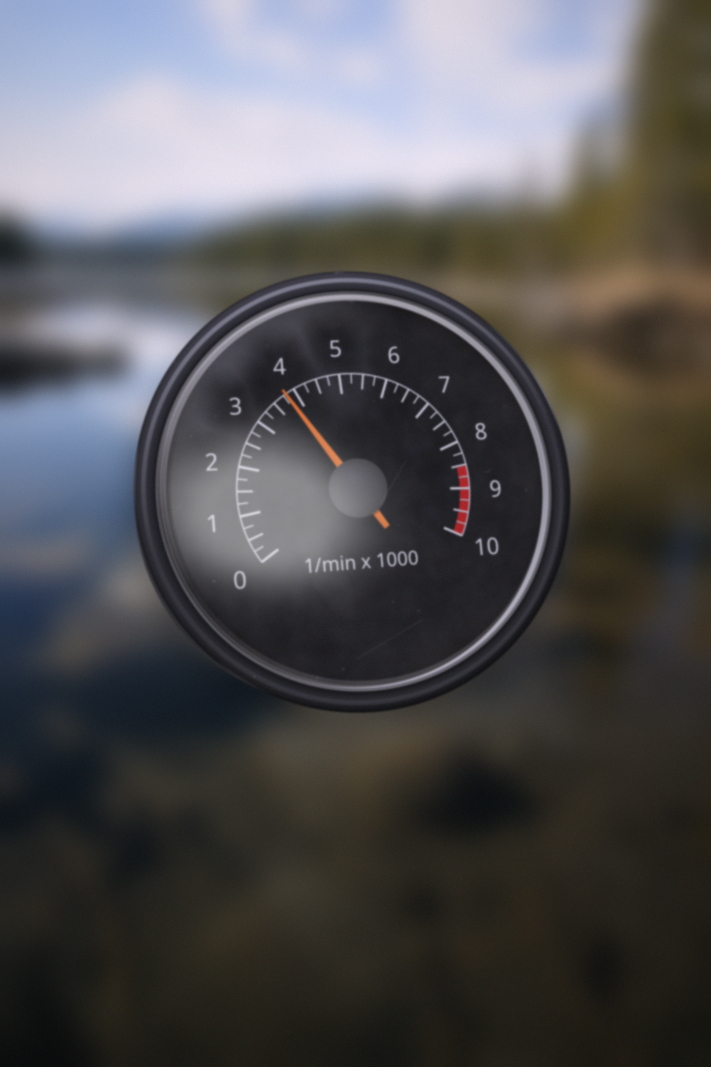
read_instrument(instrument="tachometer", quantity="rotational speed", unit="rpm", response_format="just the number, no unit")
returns 3750
